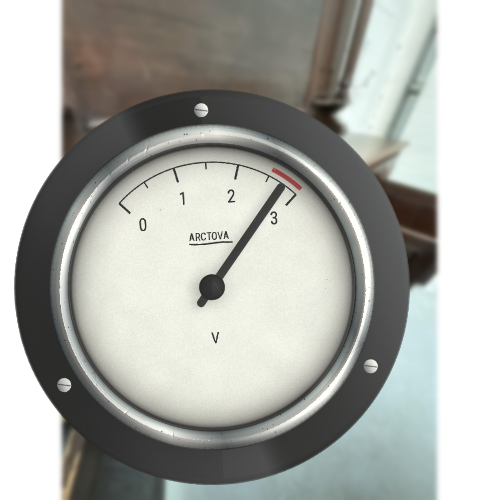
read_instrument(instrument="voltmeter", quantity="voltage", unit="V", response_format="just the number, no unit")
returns 2.75
